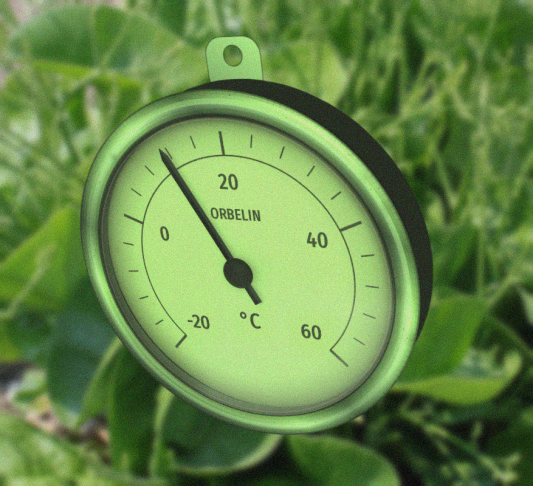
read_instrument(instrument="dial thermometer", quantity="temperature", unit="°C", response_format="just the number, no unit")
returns 12
